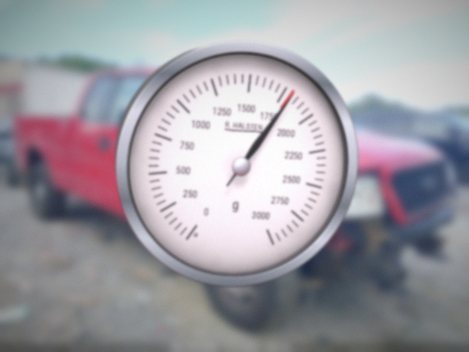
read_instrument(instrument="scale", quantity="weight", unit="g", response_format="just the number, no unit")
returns 1800
